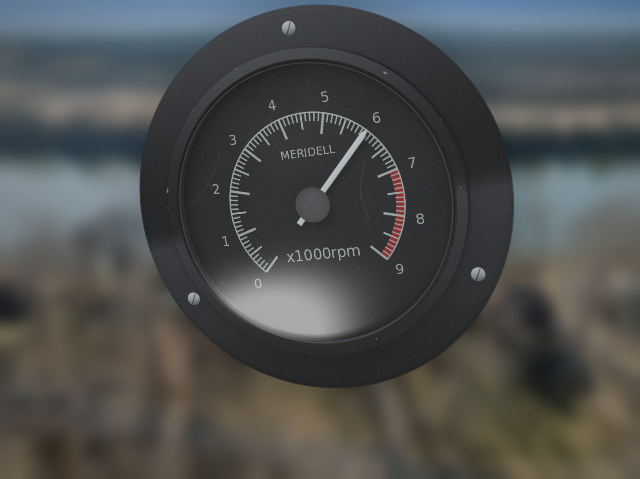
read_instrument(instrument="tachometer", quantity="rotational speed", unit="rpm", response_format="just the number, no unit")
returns 6000
